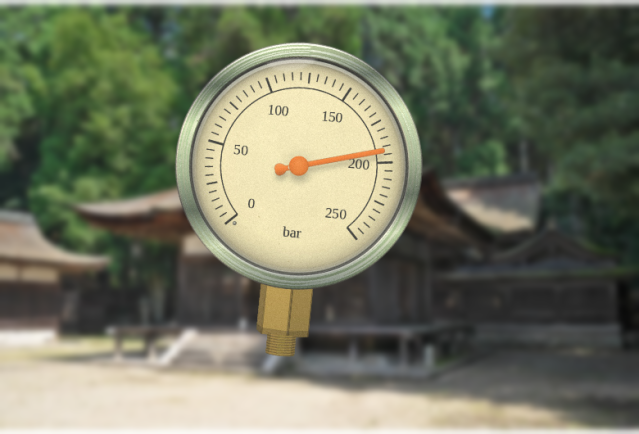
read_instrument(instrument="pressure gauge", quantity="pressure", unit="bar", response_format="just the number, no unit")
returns 192.5
